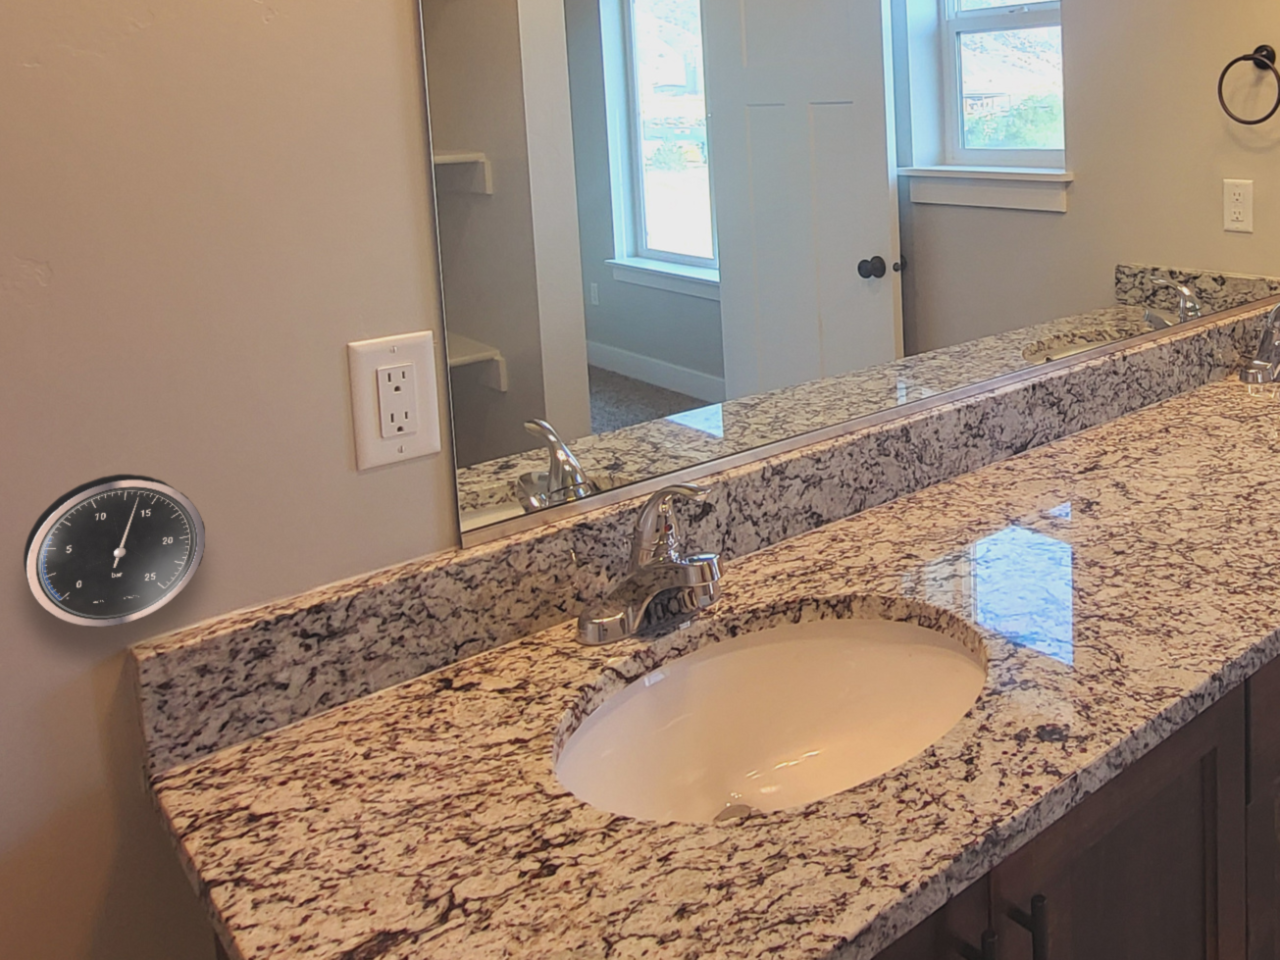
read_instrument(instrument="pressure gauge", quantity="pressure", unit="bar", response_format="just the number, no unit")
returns 13.5
